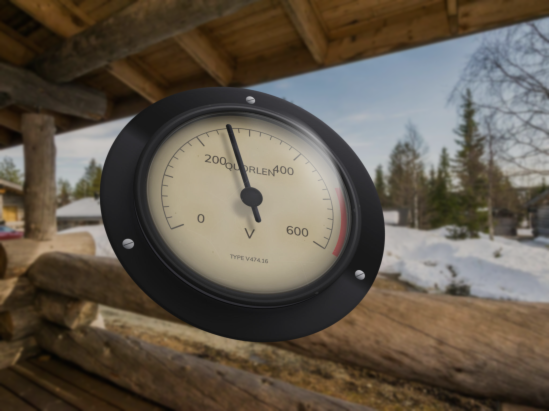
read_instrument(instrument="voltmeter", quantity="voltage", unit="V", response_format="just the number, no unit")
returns 260
